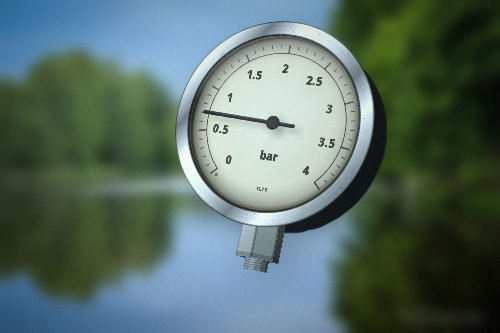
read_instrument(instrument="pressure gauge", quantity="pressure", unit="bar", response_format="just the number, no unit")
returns 0.7
